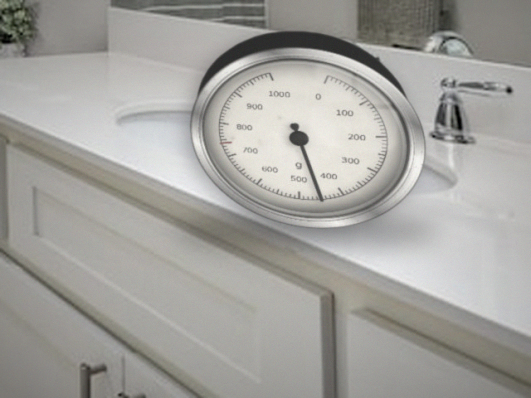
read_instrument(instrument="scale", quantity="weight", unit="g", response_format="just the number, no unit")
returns 450
